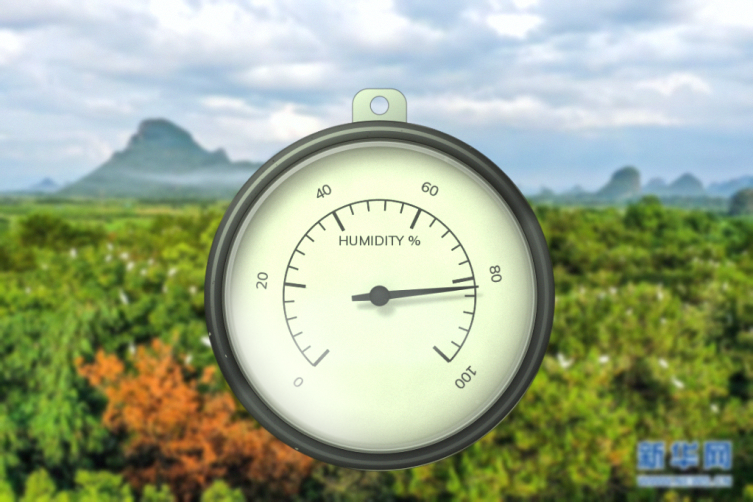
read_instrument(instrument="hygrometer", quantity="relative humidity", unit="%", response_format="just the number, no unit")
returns 82
